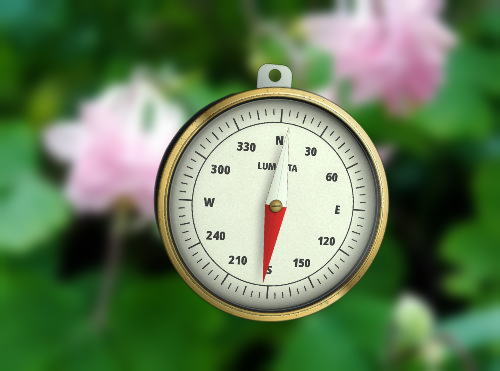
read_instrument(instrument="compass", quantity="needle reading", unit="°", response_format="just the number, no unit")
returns 185
